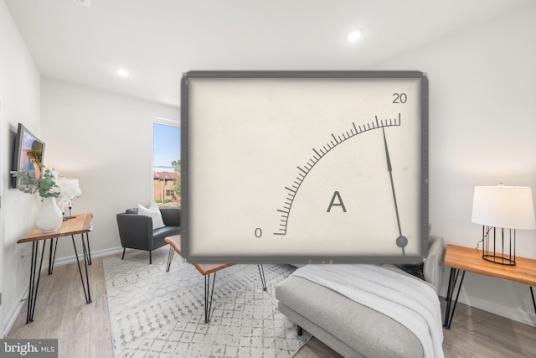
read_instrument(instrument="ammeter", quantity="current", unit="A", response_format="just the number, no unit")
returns 18
